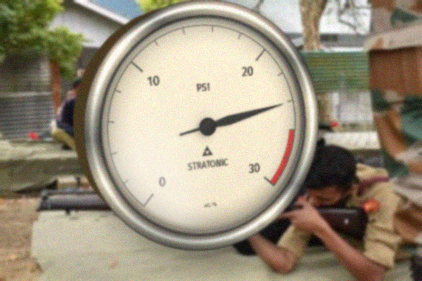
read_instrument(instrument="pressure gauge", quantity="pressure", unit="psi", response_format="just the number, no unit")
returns 24
